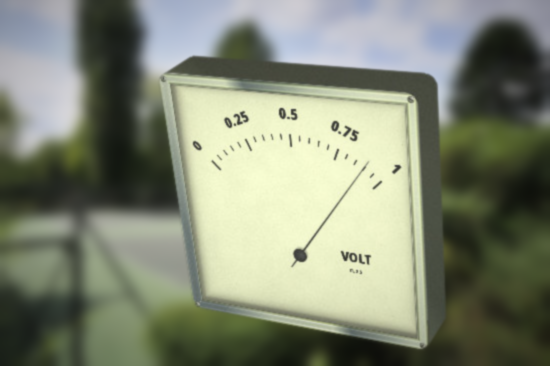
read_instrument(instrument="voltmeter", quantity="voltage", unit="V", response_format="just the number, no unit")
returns 0.9
